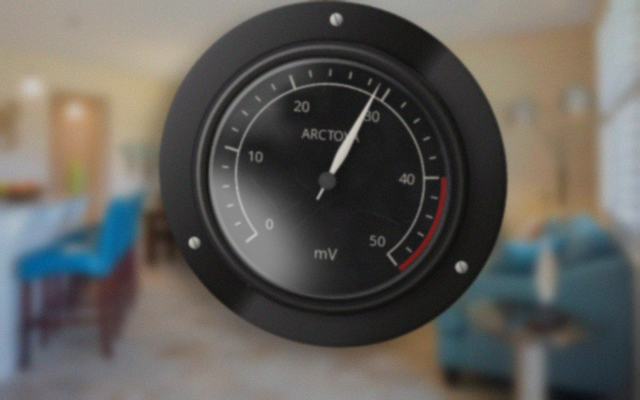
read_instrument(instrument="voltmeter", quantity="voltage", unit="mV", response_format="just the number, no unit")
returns 29
